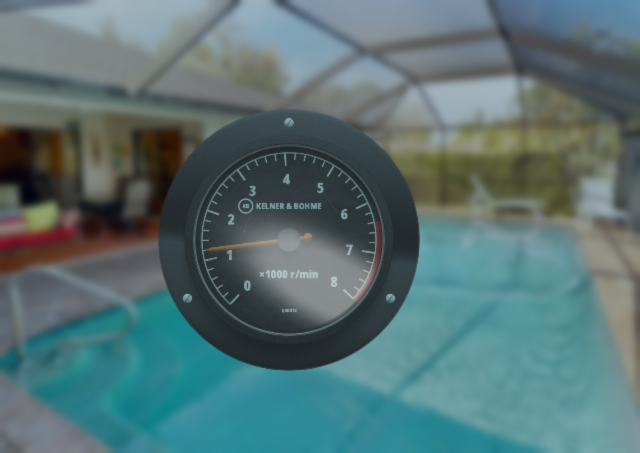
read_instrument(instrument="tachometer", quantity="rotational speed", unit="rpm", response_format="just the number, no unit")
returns 1200
